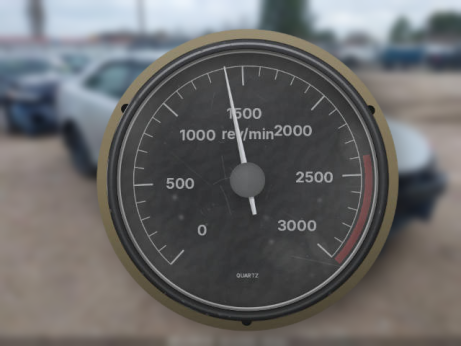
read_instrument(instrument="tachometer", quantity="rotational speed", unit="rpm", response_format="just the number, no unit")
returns 1400
